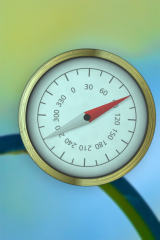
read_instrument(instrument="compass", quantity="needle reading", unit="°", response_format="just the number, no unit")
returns 90
